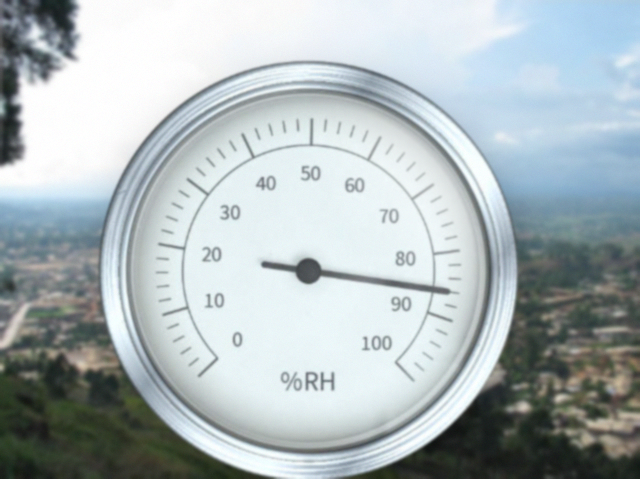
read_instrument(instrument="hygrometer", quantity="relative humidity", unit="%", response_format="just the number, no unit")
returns 86
